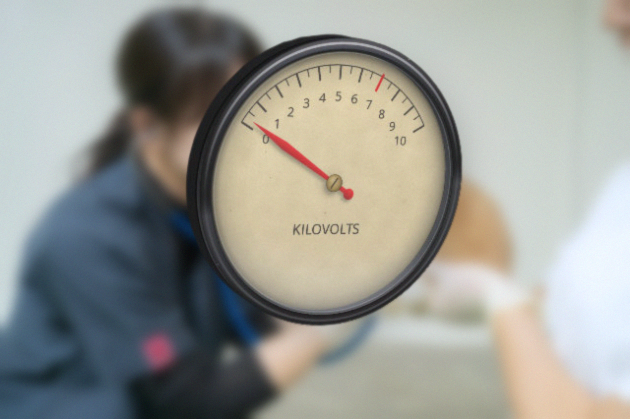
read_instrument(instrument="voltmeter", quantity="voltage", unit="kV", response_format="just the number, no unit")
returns 0.25
